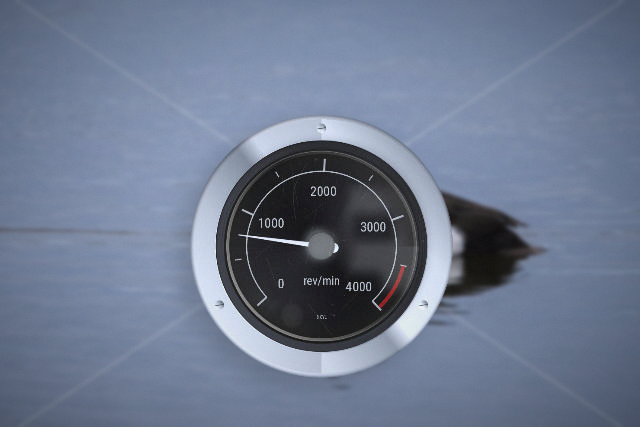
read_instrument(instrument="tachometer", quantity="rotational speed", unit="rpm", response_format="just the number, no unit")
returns 750
